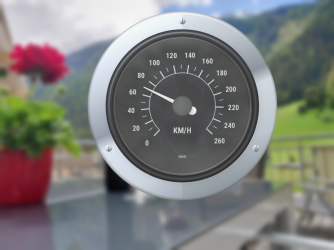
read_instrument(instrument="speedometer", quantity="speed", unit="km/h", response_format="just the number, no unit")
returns 70
